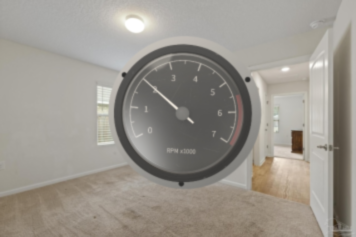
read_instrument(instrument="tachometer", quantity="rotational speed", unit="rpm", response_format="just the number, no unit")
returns 2000
